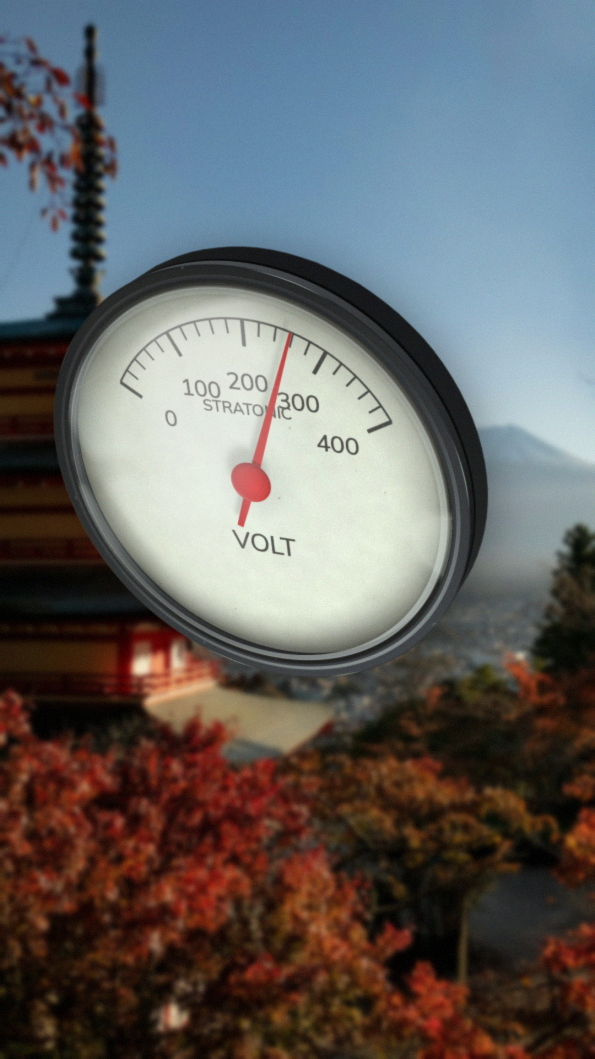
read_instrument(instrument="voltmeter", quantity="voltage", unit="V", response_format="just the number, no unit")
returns 260
